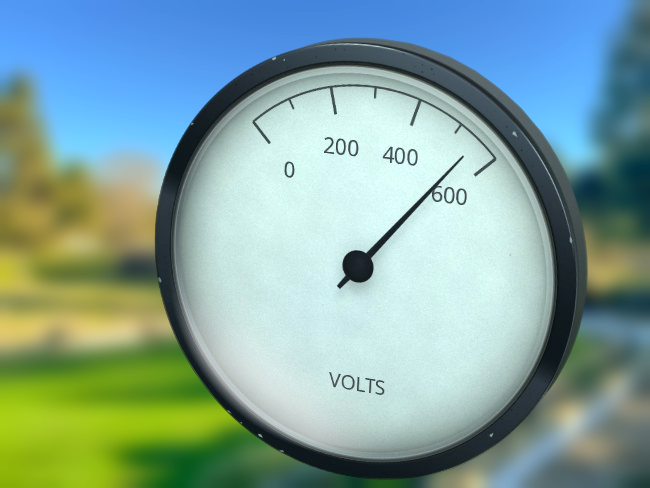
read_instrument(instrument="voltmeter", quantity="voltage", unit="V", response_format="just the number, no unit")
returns 550
